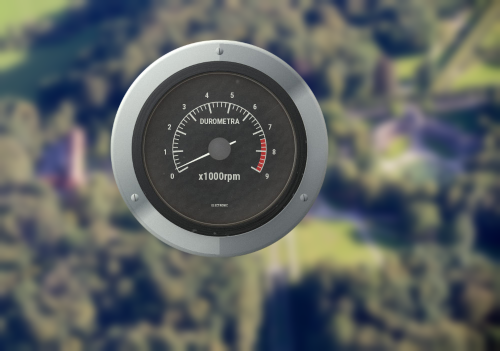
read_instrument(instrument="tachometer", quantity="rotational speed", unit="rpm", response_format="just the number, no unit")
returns 200
